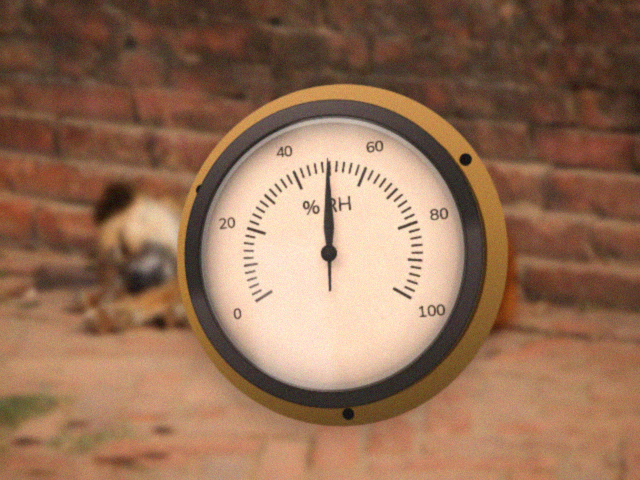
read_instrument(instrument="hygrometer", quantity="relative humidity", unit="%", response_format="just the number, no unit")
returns 50
